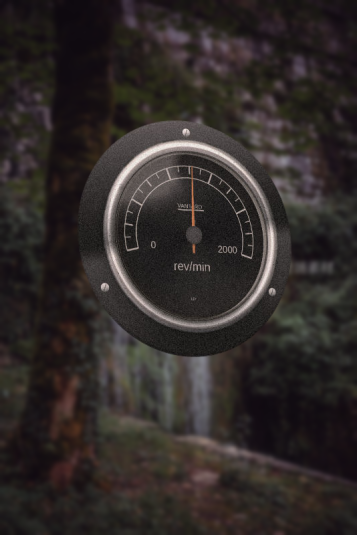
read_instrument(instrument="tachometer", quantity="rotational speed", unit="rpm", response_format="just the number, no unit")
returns 1000
